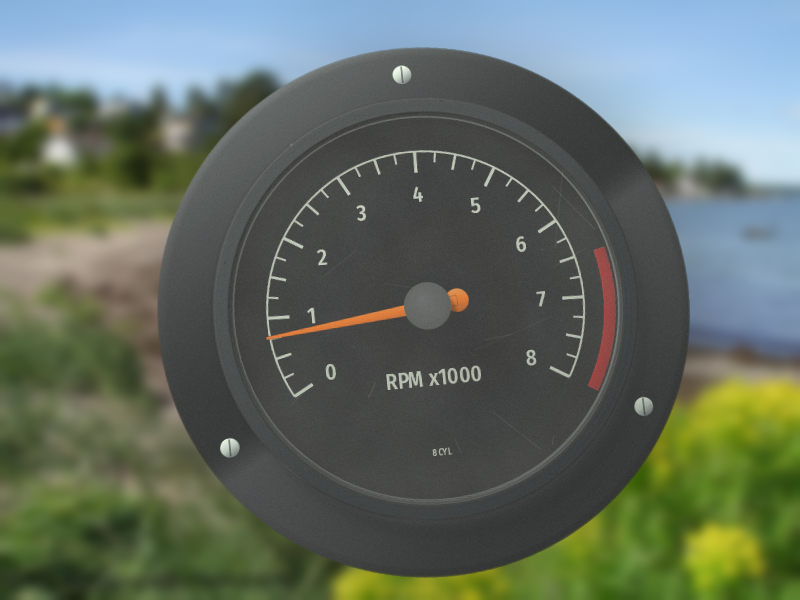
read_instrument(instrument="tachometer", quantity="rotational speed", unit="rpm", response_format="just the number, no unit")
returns 750
